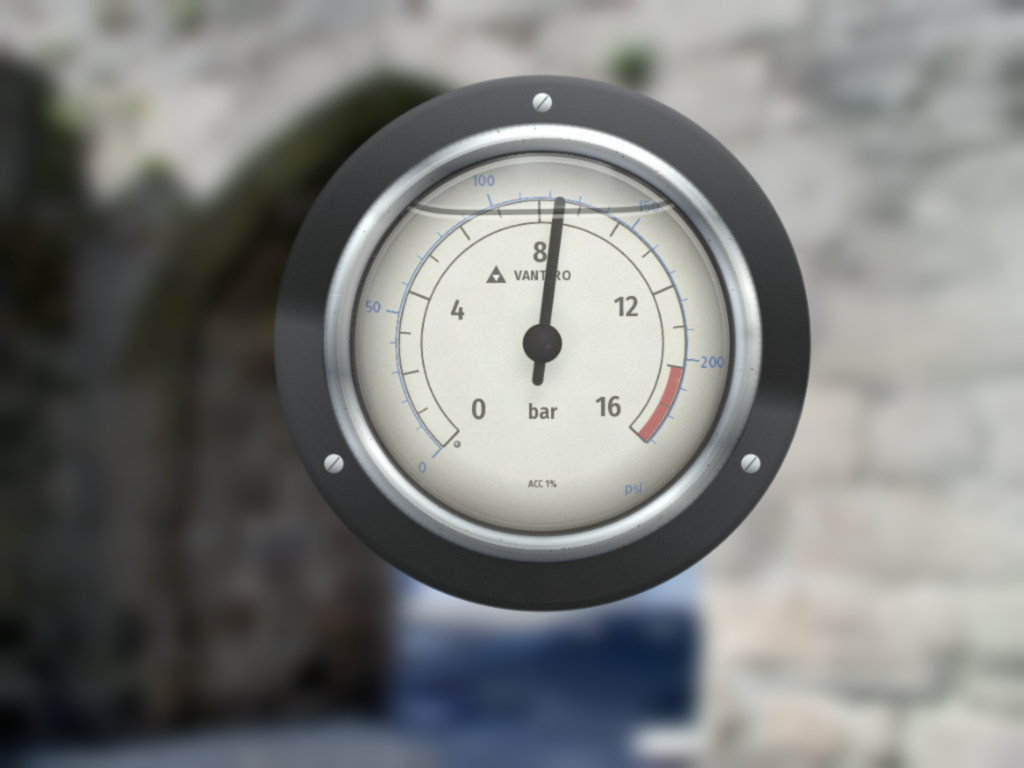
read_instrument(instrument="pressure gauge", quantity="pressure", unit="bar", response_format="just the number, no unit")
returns 8.5
